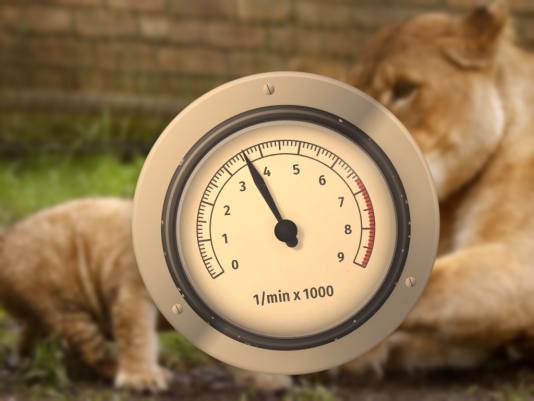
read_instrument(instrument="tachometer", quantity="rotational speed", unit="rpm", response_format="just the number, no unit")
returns 3600
